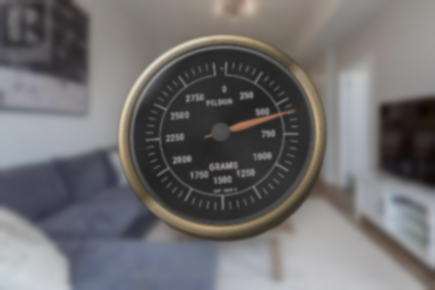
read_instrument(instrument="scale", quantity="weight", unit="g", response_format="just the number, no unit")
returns 600
